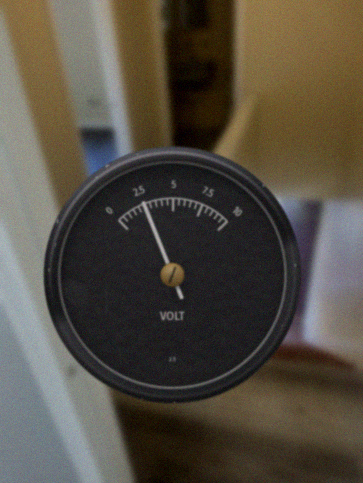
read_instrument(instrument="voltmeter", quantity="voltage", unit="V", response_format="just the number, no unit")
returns 2.5
